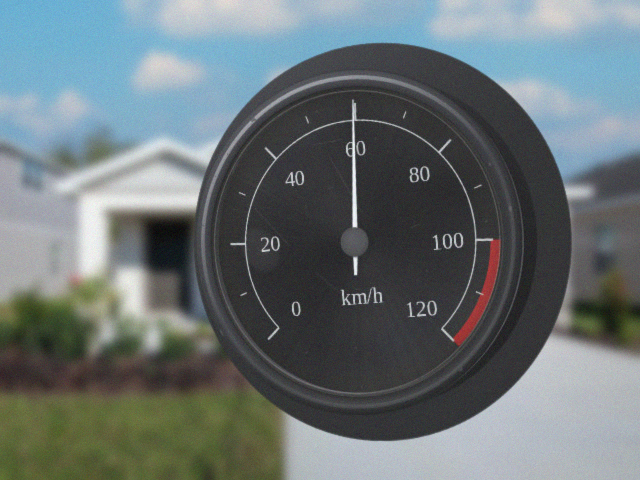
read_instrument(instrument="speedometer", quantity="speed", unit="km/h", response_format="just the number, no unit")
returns 60
